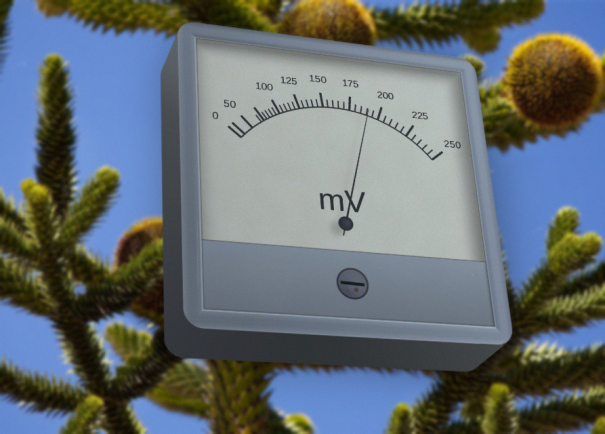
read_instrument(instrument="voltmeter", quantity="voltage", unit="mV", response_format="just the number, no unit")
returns 190
